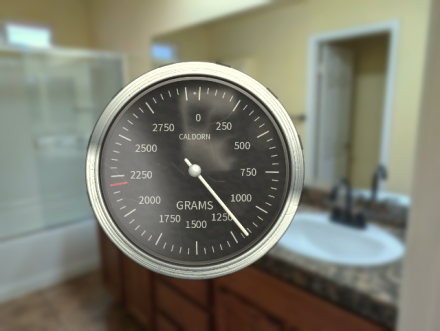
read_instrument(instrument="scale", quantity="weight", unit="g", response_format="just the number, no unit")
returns 1175
